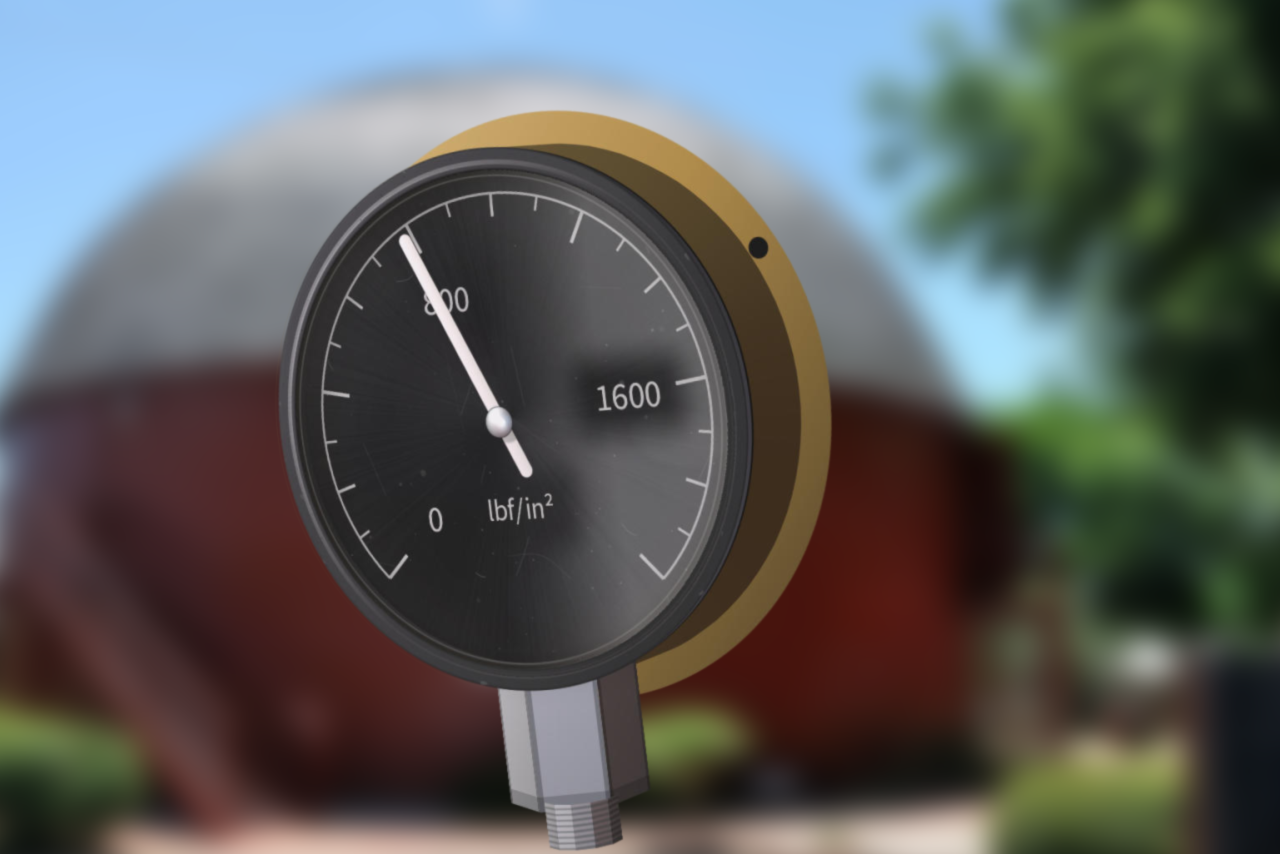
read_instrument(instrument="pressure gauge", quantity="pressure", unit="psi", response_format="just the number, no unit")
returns 800
